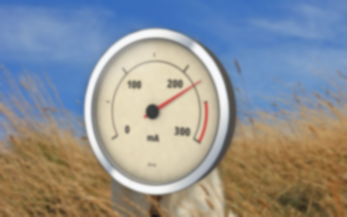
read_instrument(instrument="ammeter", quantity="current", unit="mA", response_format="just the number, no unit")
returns 225
